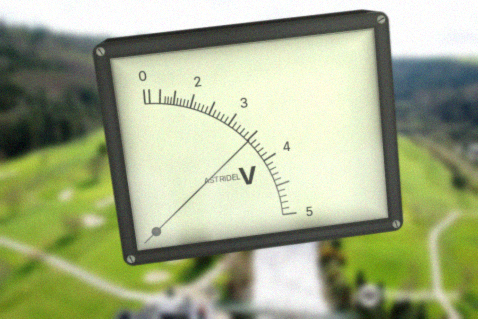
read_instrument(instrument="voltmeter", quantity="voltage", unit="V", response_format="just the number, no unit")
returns 3.5
